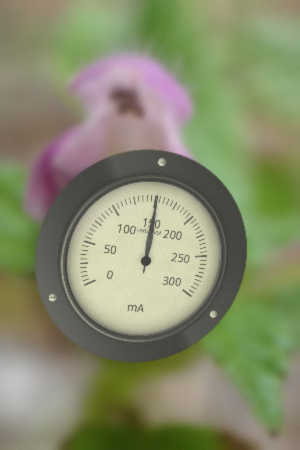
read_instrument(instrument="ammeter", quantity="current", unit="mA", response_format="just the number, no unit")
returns 150
